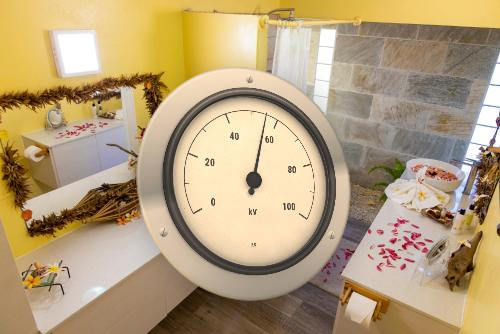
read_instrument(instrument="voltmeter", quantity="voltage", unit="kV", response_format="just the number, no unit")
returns 55
